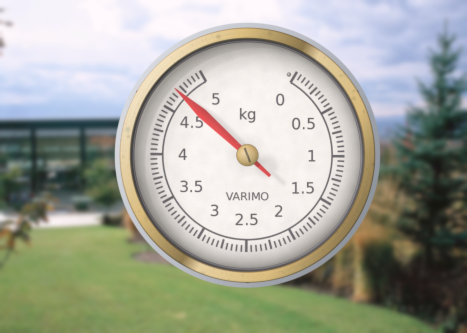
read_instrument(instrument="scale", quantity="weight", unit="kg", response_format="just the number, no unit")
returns 4.7
